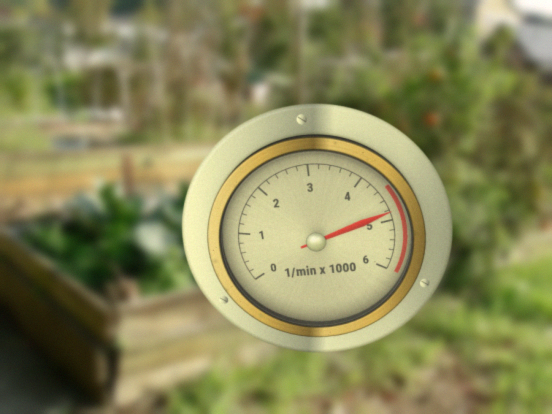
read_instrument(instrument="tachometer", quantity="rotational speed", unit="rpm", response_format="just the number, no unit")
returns 4800
